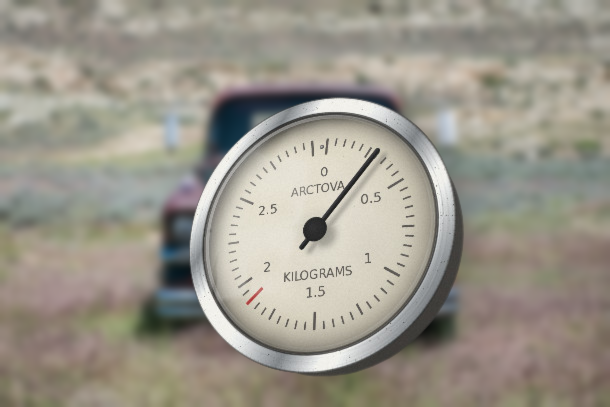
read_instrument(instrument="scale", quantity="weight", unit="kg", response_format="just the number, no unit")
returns 0.3
